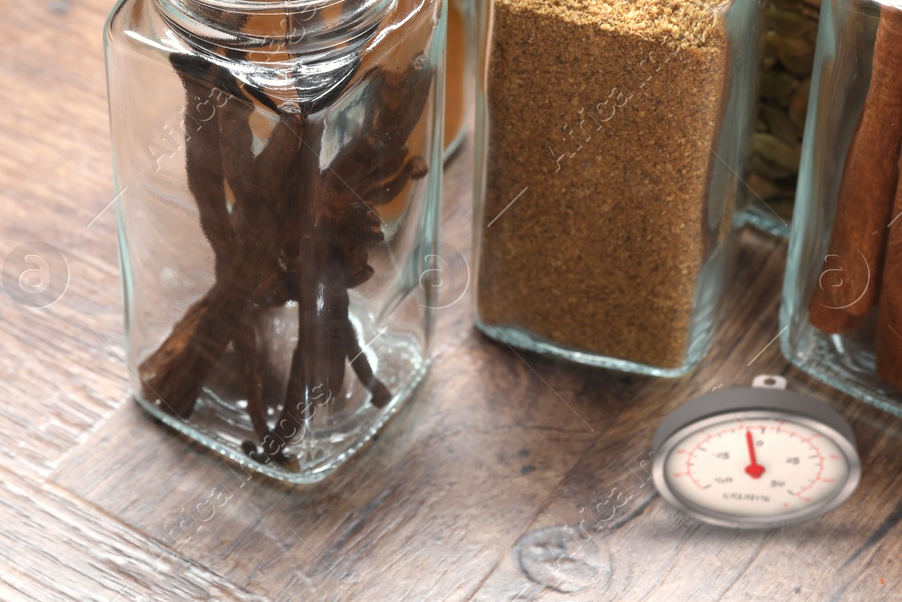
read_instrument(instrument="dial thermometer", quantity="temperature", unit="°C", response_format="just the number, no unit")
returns -5
